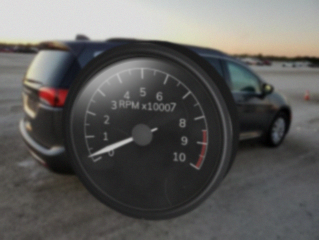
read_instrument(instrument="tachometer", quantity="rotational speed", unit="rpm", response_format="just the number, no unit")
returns 250
